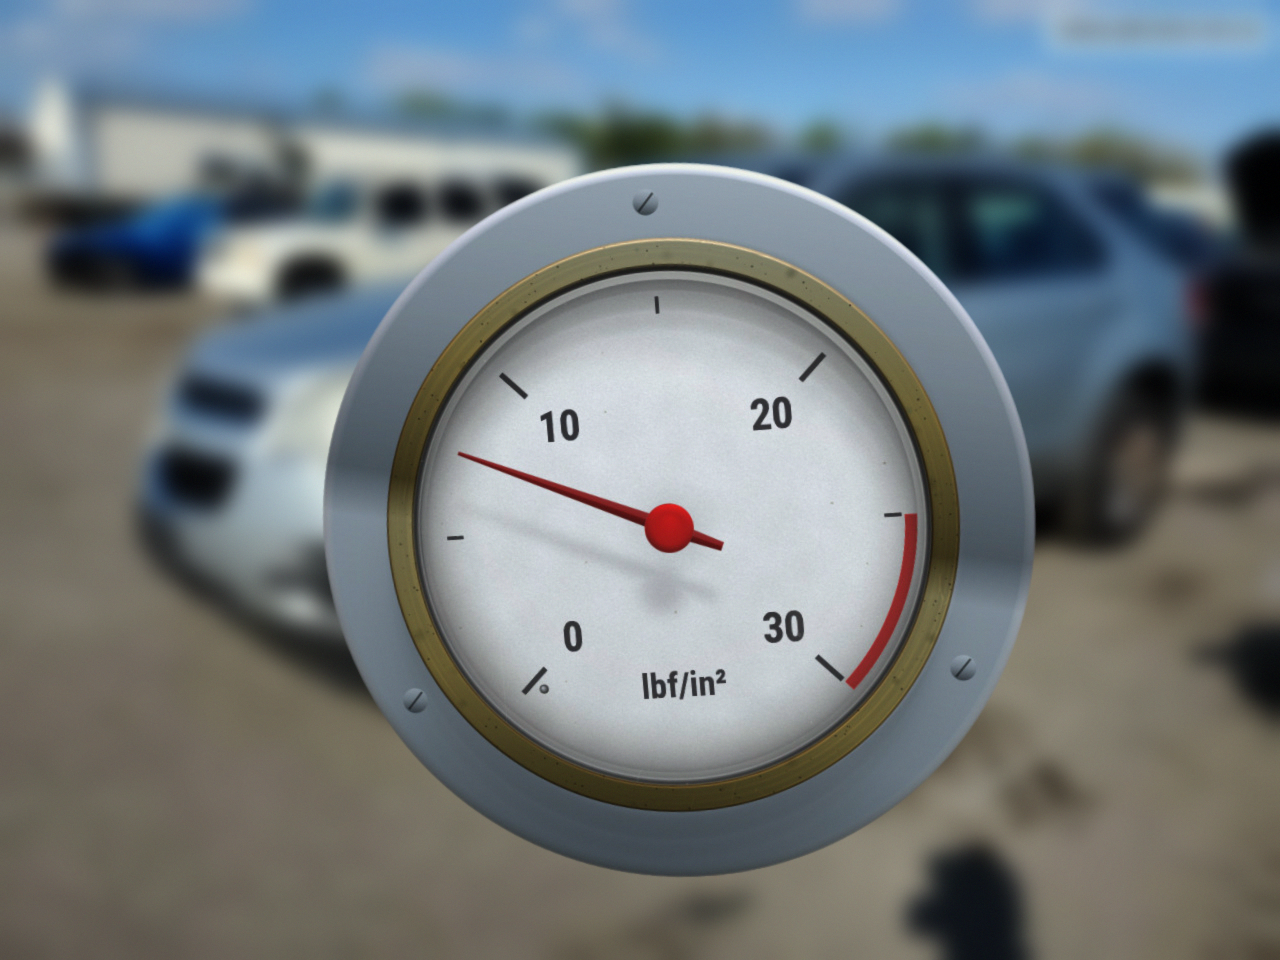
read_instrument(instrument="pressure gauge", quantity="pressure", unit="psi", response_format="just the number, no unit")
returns 7.5
